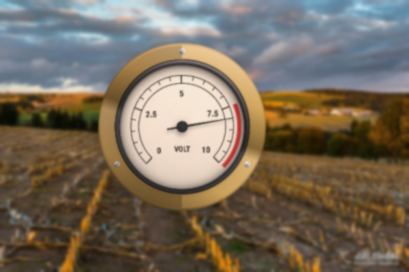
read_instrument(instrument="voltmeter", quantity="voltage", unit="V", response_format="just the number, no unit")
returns 8
